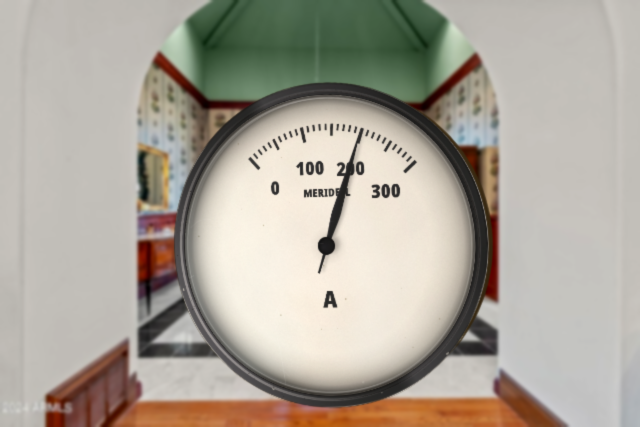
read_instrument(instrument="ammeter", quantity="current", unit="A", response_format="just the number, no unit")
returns 200
